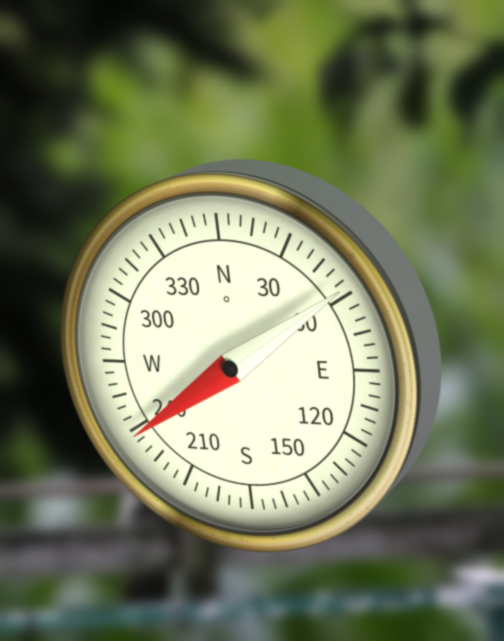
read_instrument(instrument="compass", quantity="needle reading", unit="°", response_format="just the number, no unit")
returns 237.5
